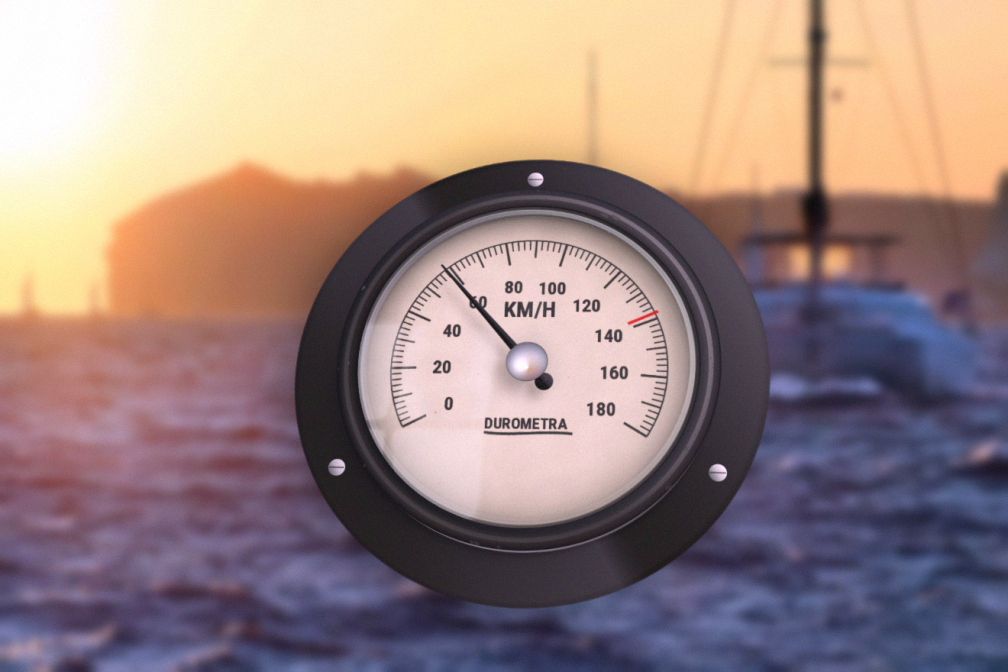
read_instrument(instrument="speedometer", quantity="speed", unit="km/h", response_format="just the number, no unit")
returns 58
